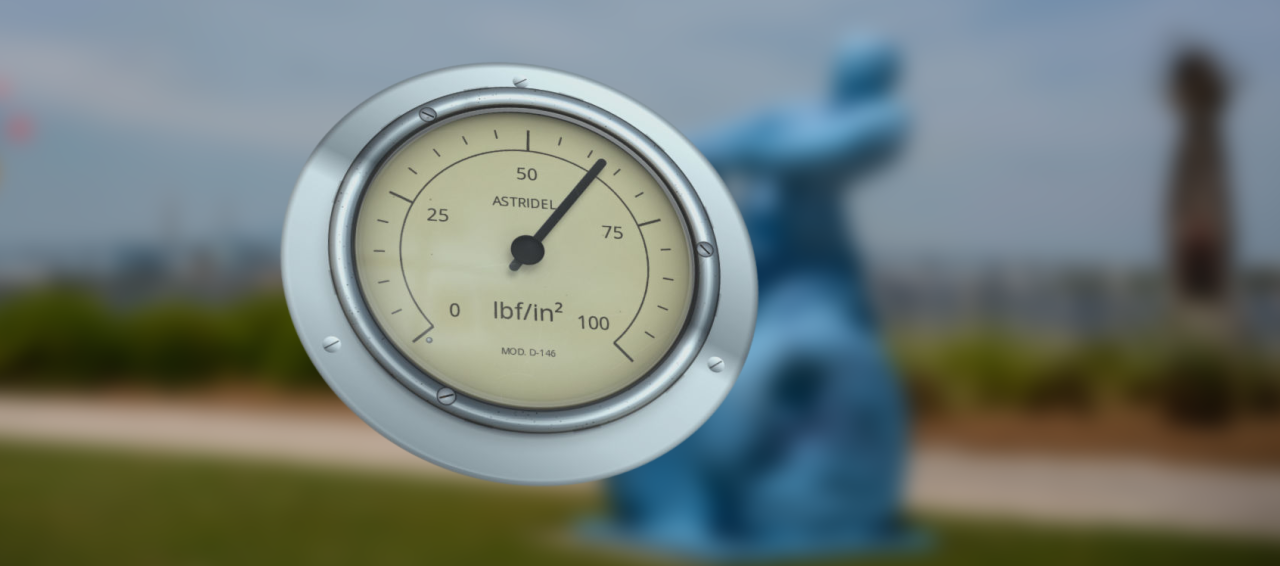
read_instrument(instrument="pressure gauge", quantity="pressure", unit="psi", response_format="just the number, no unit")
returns 62.5
